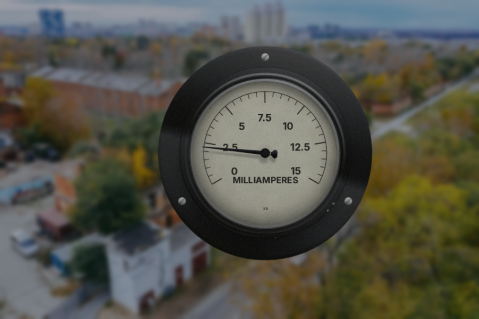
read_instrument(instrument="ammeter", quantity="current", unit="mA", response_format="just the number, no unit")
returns 2.25
